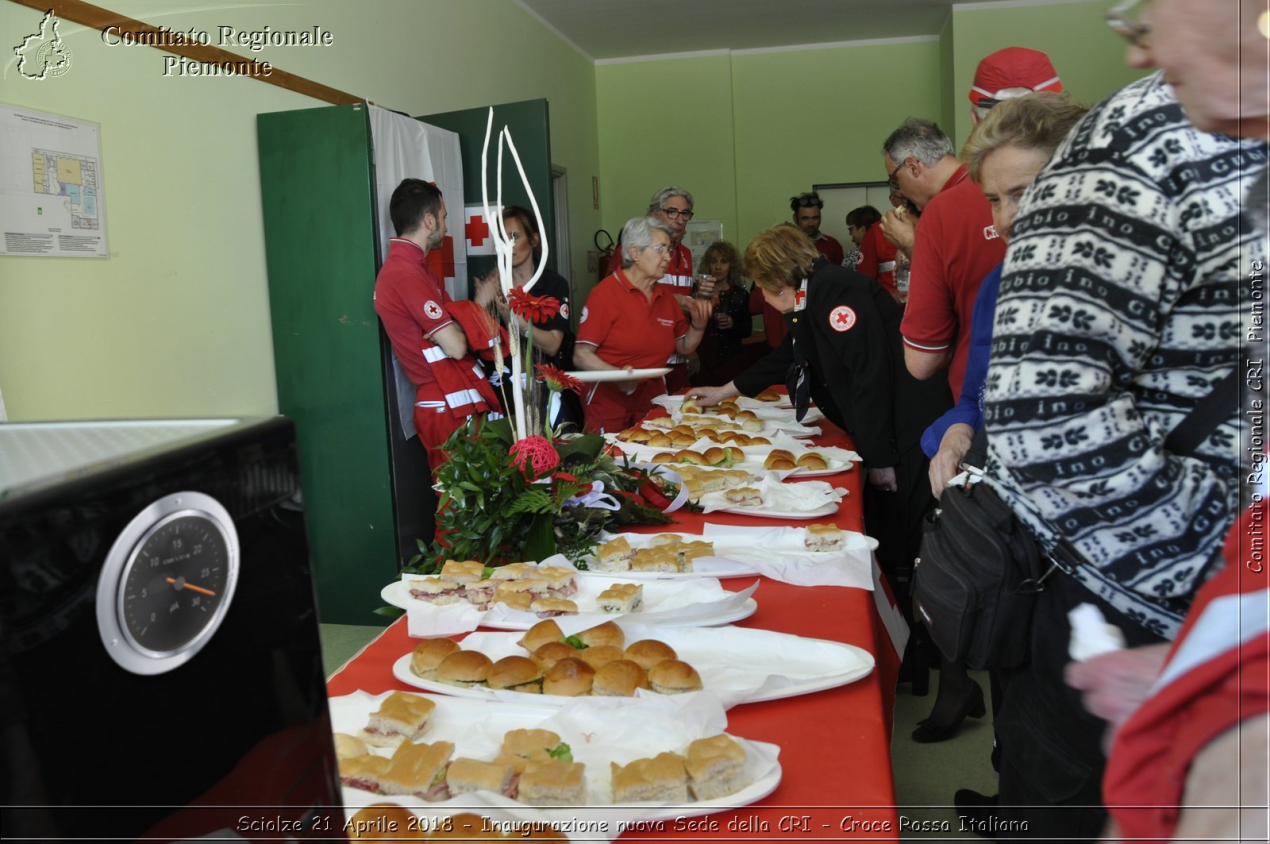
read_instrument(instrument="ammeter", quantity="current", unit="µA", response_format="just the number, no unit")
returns 28
